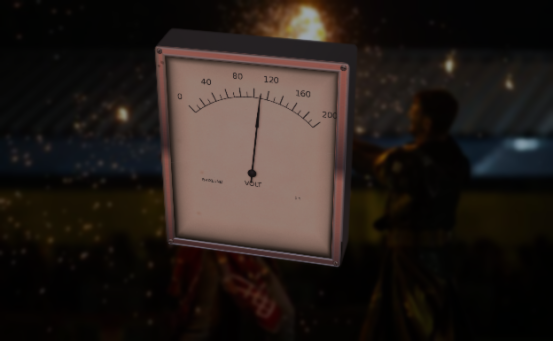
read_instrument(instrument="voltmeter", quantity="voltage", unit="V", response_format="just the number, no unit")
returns 110
